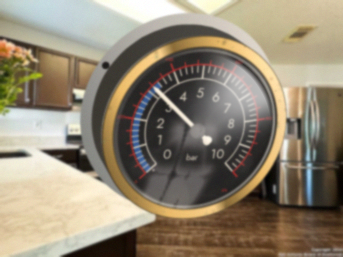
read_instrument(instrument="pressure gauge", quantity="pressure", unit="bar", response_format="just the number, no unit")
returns 3.2
